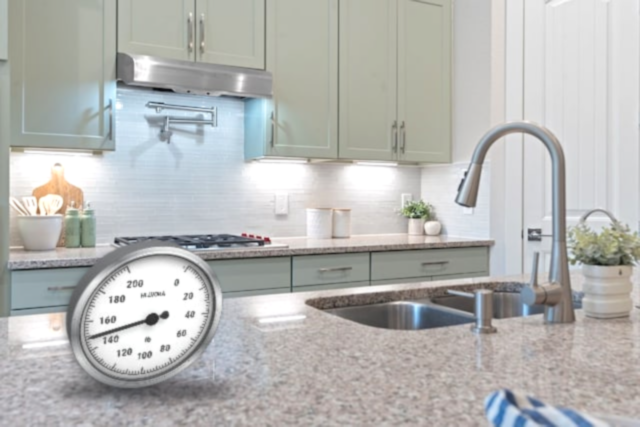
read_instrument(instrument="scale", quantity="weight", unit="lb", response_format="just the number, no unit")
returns 150
